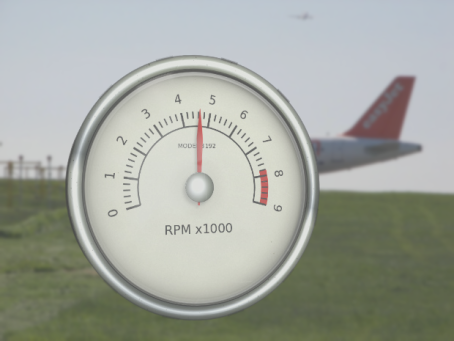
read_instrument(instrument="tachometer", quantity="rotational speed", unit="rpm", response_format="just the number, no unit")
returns 4600
